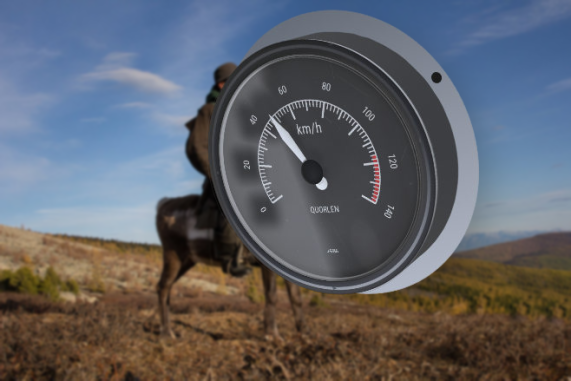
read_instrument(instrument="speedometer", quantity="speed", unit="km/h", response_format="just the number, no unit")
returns 50
